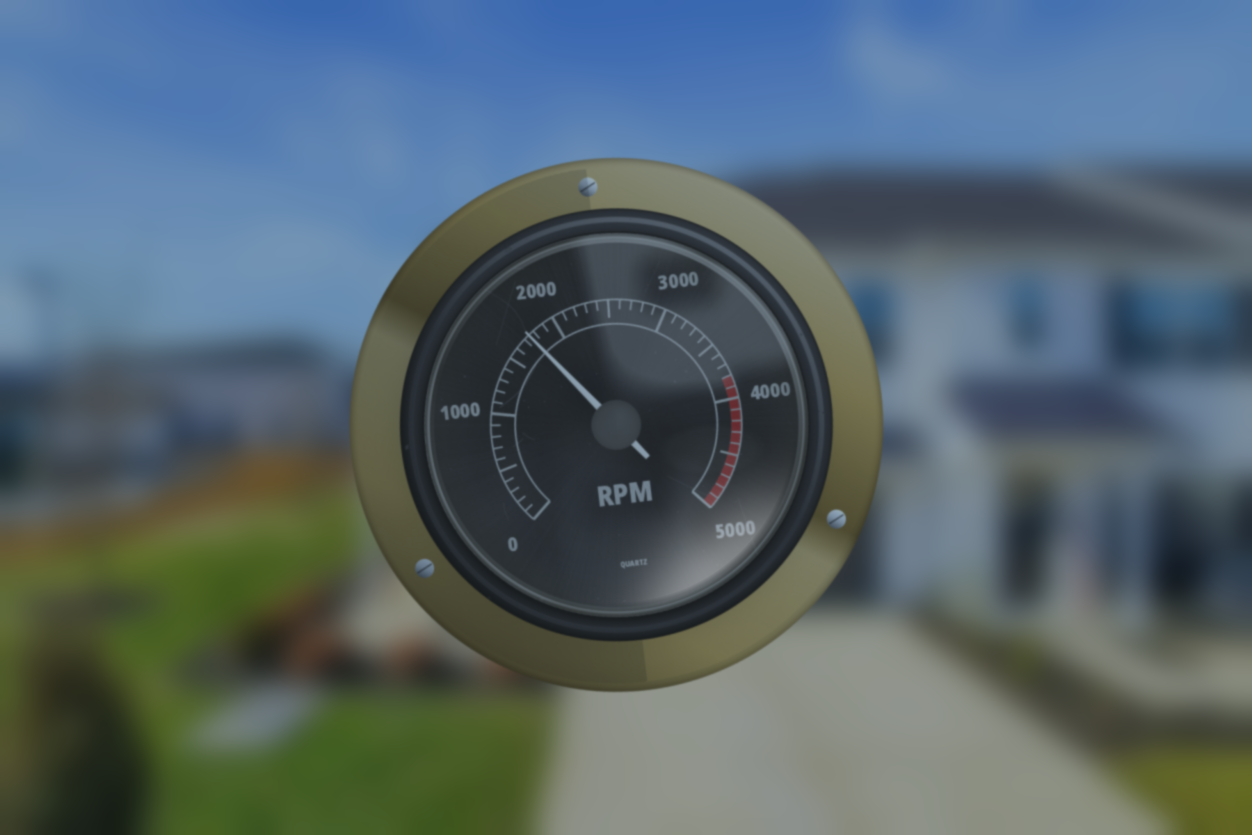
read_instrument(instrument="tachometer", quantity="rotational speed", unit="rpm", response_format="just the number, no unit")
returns 1750
